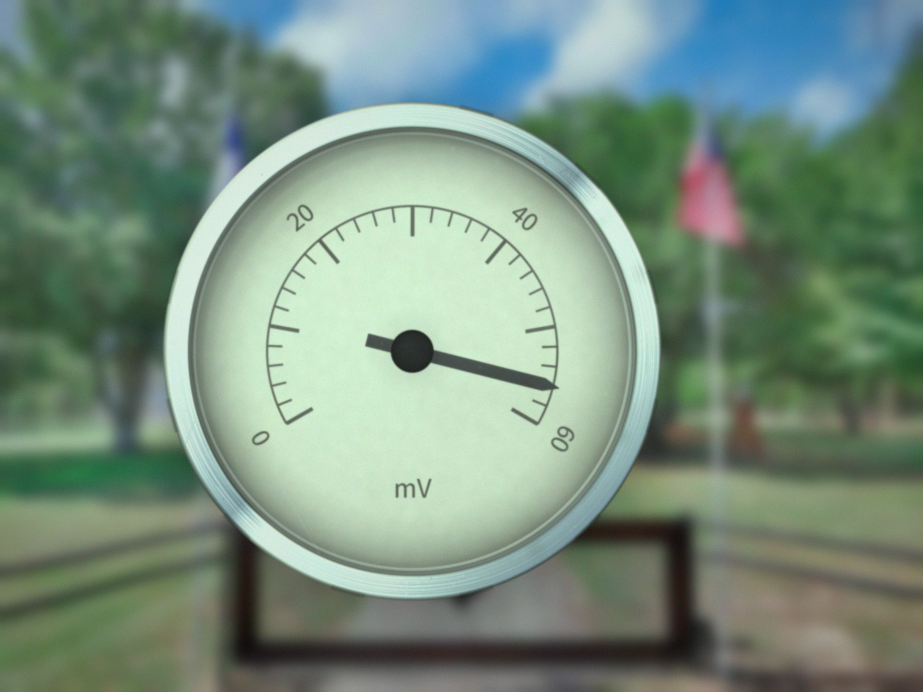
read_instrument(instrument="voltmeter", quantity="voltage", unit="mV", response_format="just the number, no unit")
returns 56
